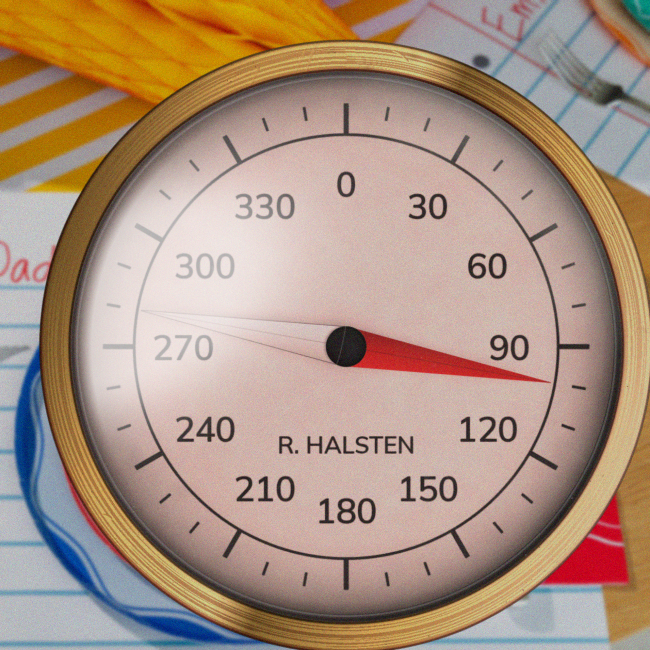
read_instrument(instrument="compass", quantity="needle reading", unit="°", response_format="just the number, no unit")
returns 100
